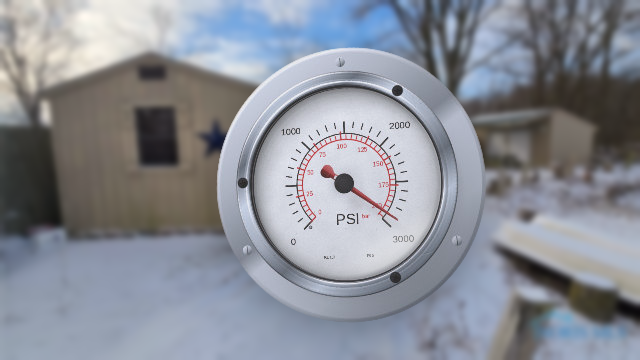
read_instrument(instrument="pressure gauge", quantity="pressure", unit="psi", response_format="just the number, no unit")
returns 2900
